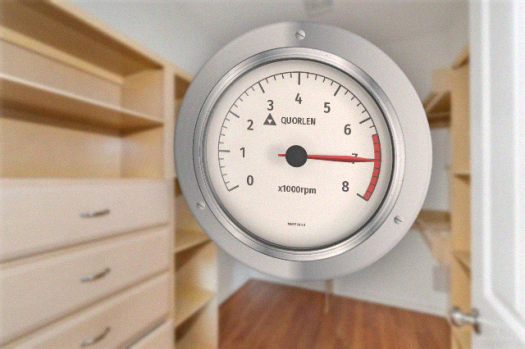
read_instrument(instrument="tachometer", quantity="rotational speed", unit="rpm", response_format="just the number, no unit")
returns 7000
